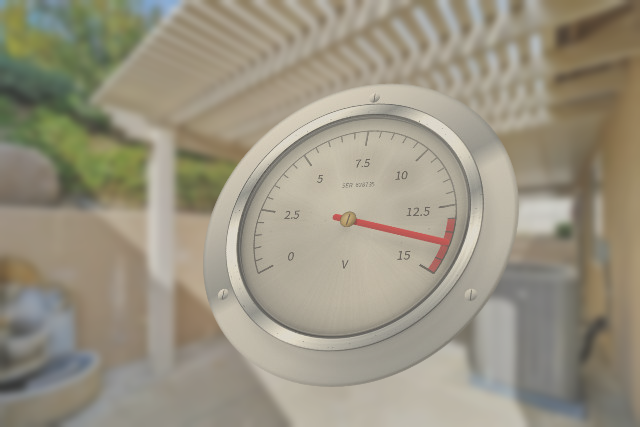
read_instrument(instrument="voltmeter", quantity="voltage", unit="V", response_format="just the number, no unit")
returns 14
